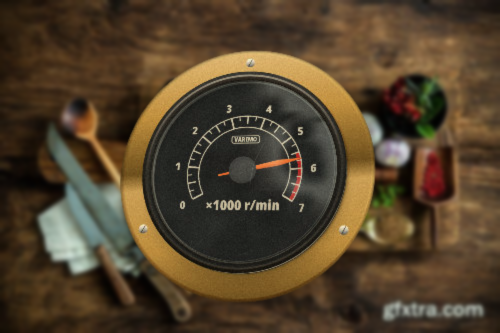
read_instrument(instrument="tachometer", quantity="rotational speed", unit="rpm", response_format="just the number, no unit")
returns 5750
